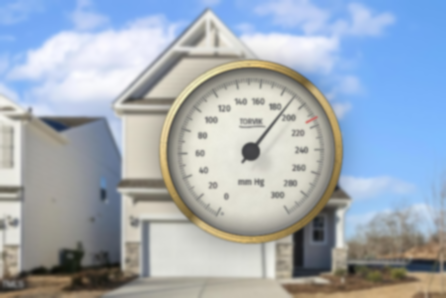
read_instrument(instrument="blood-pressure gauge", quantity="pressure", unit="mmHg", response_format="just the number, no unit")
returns 190
